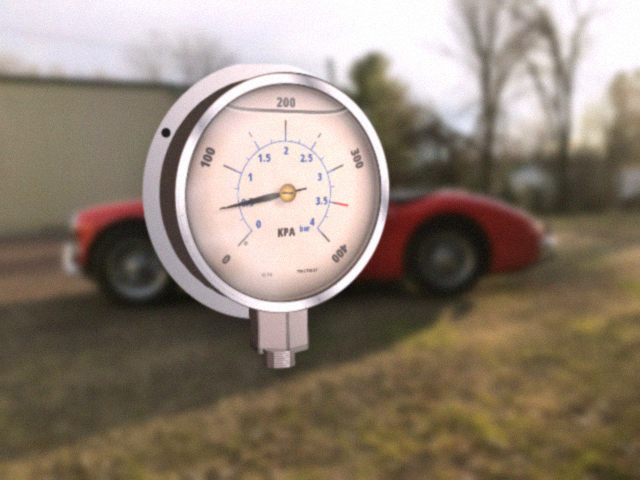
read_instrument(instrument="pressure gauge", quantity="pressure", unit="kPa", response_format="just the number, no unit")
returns 50
